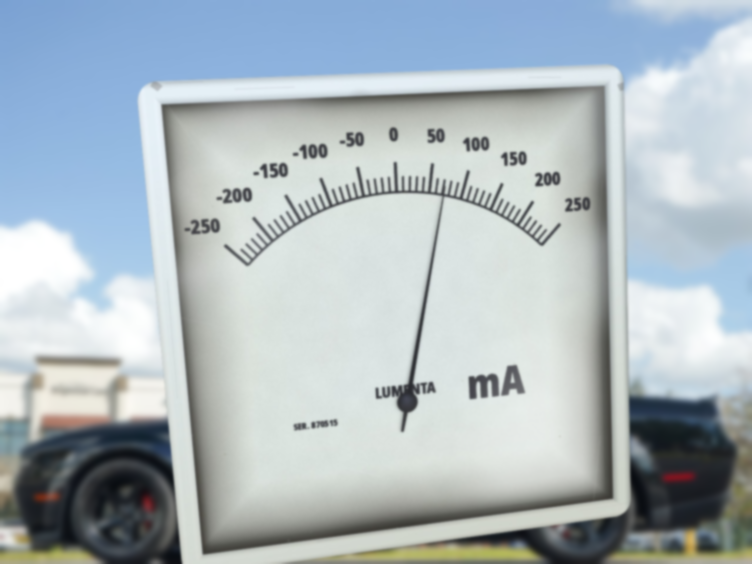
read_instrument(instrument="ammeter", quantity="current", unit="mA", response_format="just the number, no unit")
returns 70
